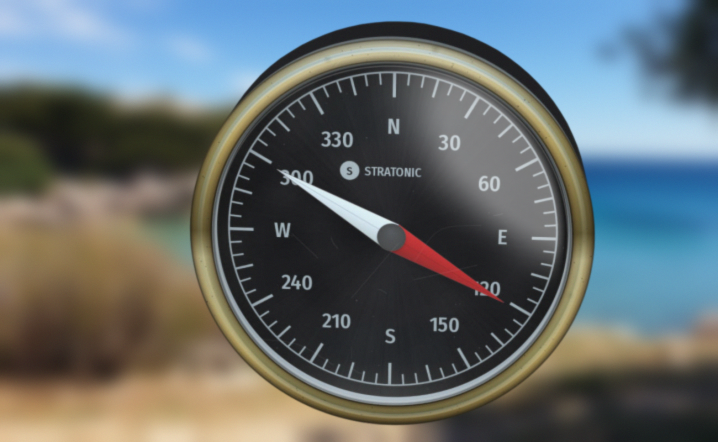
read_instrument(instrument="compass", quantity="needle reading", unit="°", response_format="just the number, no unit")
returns 120
